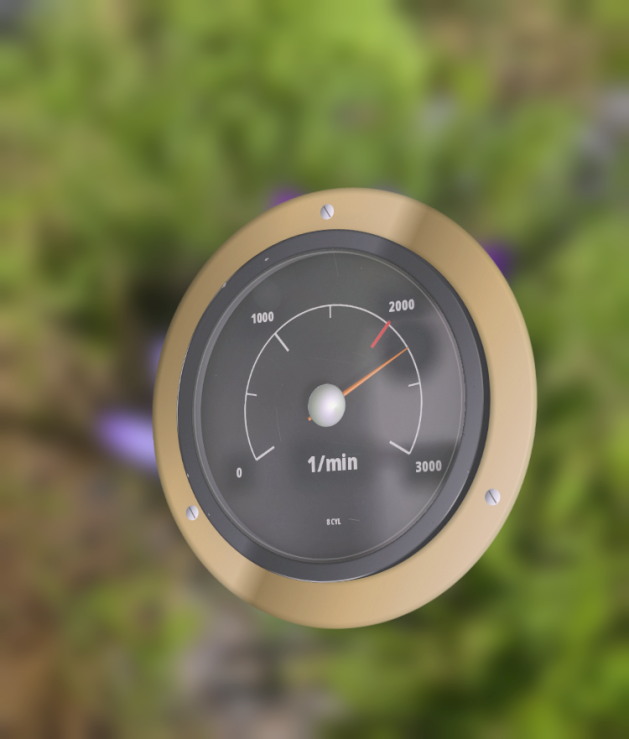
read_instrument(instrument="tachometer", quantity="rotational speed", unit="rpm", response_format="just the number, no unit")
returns 2250
